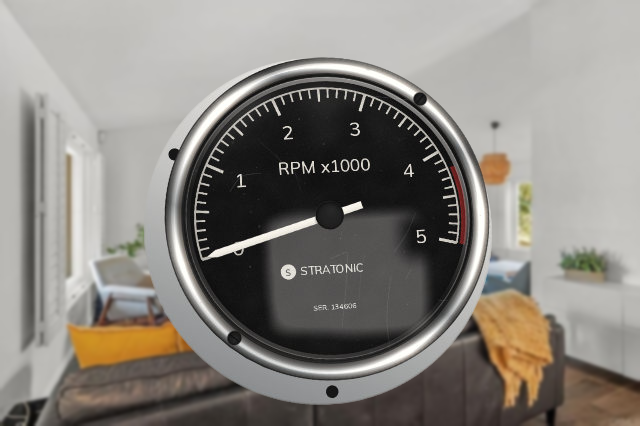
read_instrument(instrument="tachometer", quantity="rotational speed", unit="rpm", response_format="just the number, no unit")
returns 0
